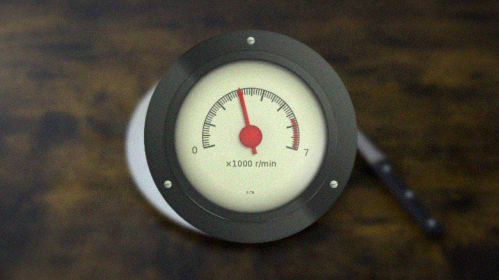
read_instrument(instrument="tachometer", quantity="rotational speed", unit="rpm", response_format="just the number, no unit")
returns 3000
